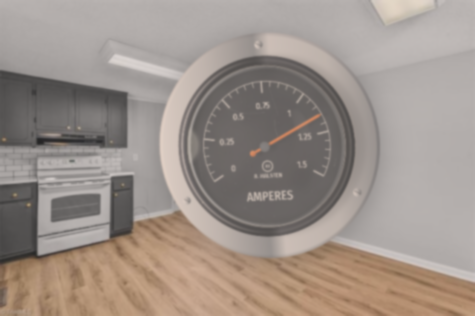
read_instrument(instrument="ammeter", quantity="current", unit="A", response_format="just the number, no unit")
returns 1.15
